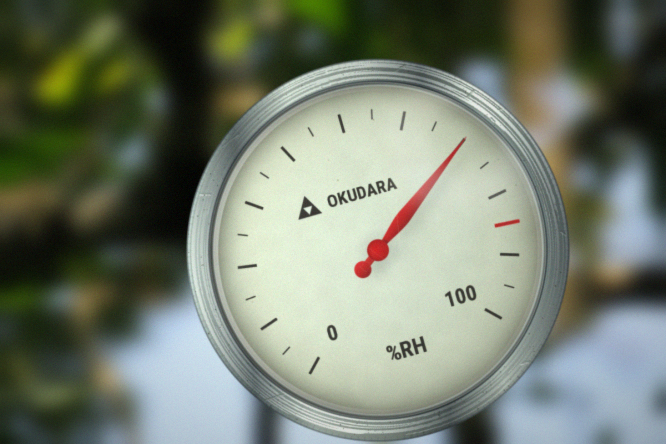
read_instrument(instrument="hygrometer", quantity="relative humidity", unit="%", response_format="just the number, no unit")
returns 70
